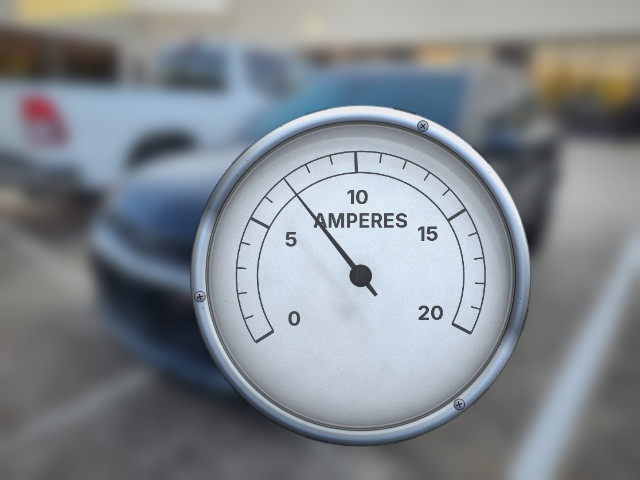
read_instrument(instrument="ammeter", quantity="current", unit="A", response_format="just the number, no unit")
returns 7
